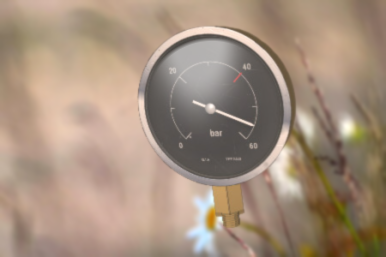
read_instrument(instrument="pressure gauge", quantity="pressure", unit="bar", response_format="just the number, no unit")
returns 55
